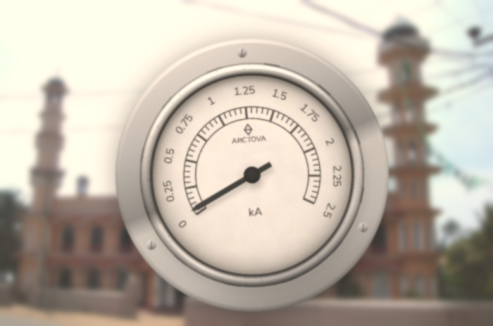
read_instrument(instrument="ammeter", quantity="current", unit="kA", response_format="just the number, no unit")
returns 0.05
